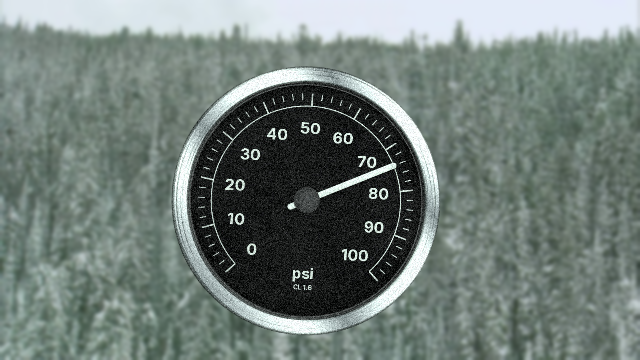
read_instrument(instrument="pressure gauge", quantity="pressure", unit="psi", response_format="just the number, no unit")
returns 74
